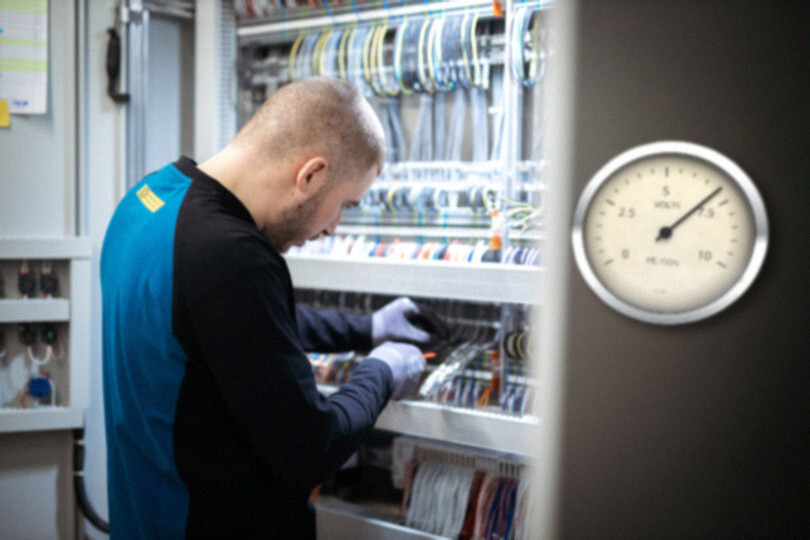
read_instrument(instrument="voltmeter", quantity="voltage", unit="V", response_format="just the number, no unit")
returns 7
